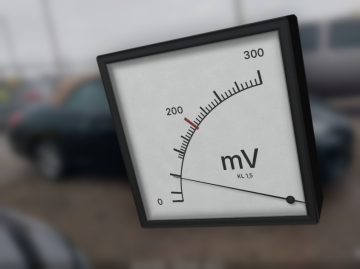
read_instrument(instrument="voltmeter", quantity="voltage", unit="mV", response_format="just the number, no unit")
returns 100
